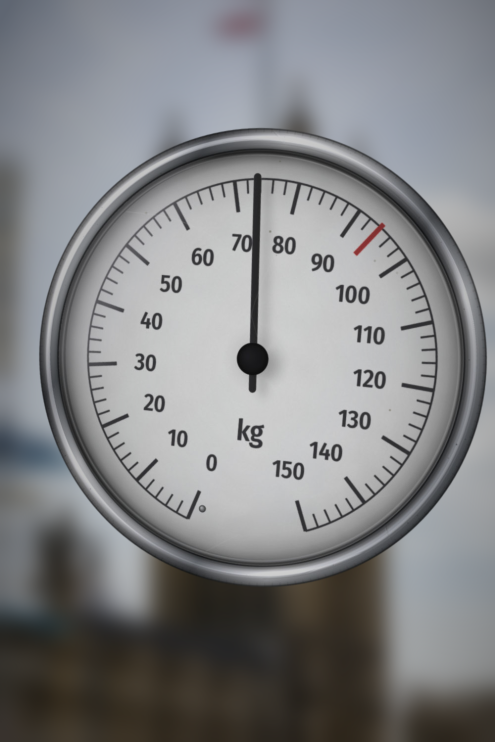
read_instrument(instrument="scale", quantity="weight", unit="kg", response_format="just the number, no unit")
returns 74
